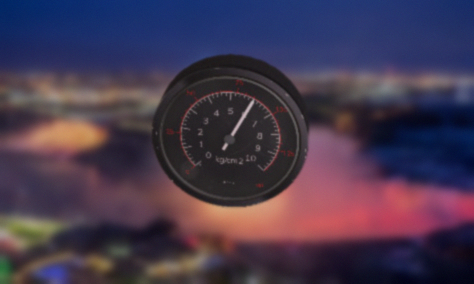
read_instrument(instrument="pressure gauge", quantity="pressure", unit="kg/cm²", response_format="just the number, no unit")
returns 6
